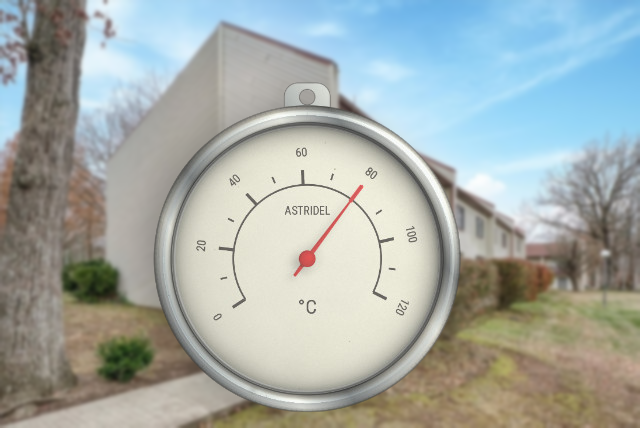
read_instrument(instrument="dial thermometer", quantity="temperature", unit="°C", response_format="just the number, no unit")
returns 80
